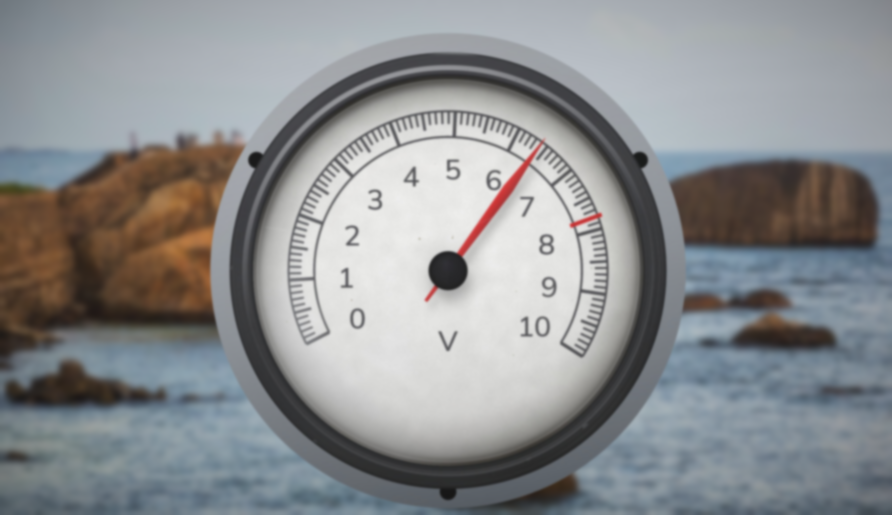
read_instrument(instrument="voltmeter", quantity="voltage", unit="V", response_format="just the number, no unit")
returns 6.4
